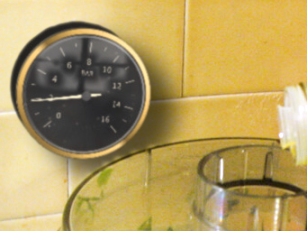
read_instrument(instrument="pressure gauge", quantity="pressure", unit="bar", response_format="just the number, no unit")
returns 2
